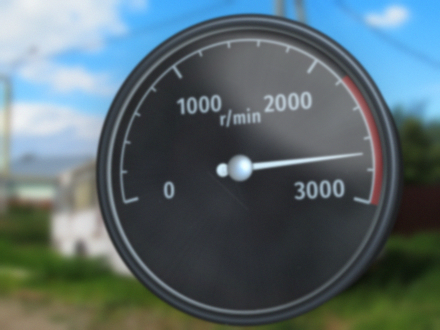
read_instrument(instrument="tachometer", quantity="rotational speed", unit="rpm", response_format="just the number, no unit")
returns 2700
